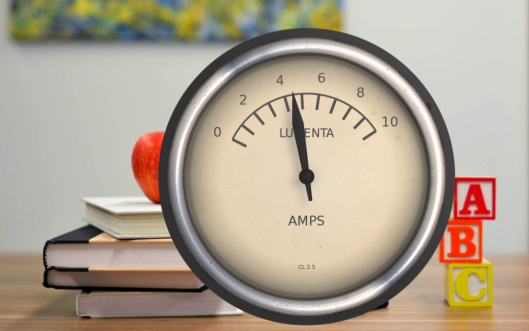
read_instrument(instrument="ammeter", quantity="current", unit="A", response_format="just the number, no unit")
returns 4.5
